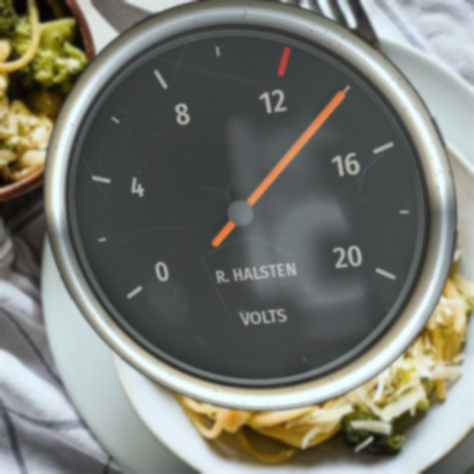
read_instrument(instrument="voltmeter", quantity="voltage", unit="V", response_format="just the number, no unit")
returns 14
